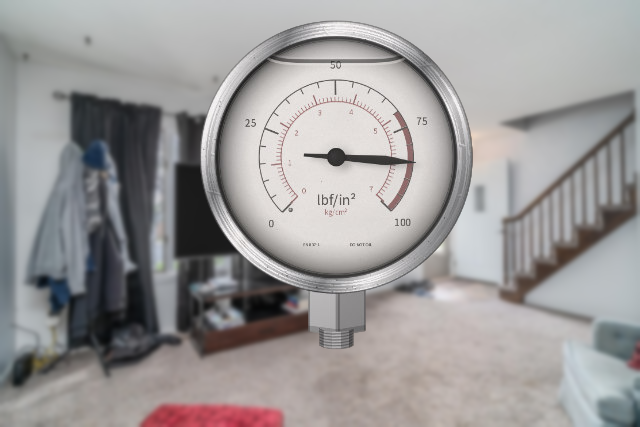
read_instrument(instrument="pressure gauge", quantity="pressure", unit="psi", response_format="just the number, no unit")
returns 85
